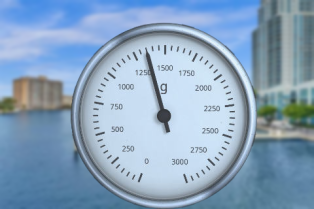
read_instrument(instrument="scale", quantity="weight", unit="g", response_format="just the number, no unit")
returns 1350
